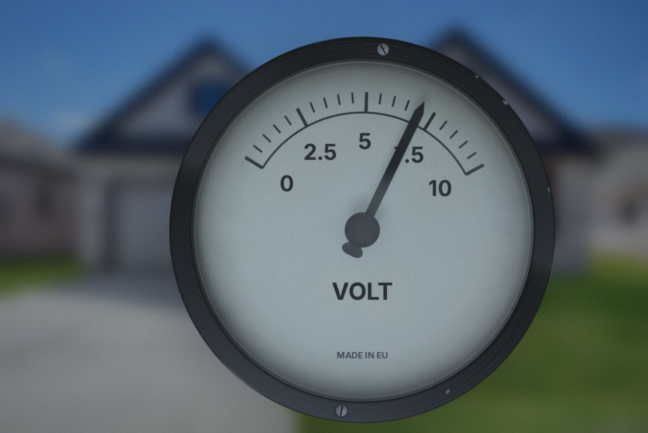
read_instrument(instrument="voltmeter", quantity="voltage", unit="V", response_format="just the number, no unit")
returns 7
